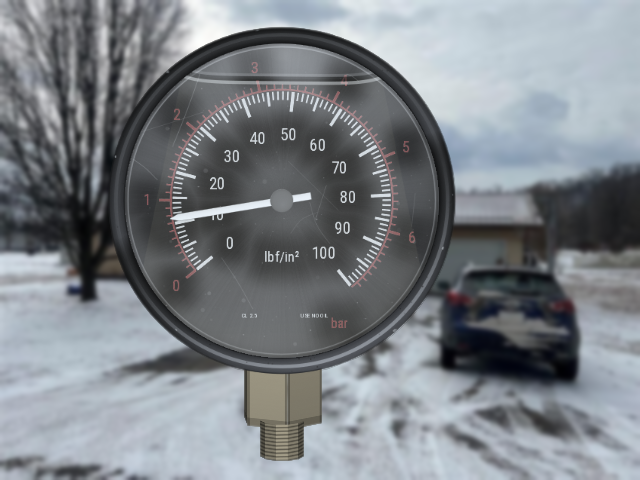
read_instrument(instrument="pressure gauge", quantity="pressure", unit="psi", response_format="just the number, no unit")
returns 11
